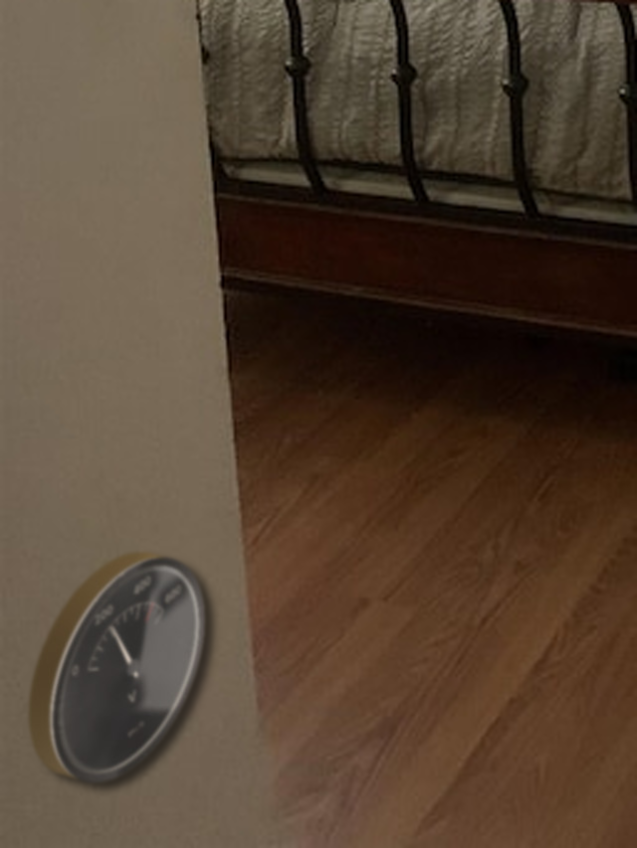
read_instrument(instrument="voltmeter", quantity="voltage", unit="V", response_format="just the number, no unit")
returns 200
